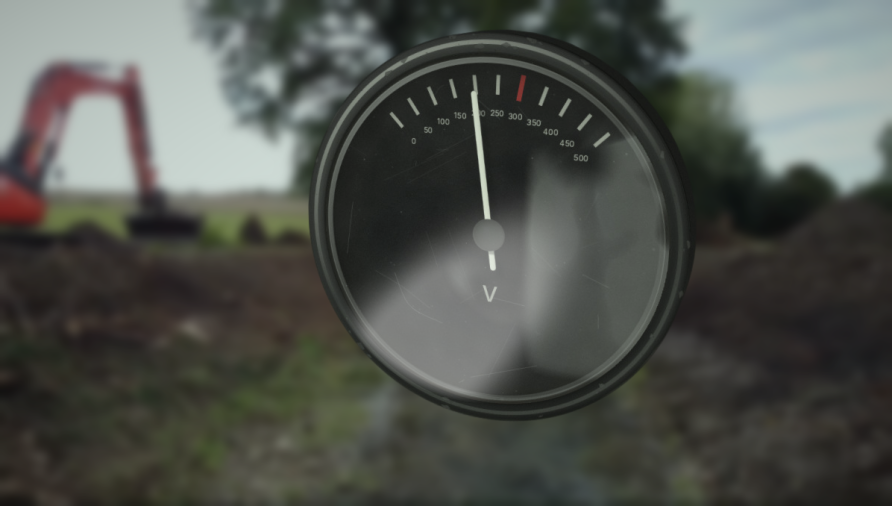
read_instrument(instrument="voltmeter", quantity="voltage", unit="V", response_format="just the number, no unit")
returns 200
